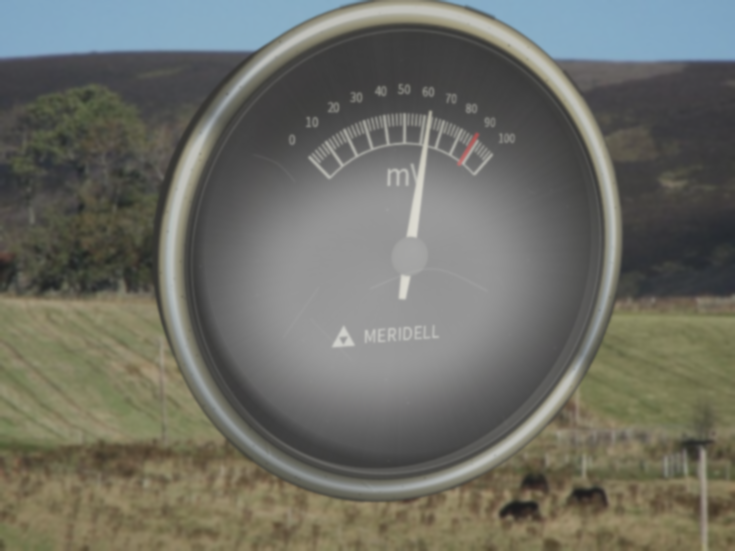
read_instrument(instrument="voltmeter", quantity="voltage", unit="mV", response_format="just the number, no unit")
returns 60
